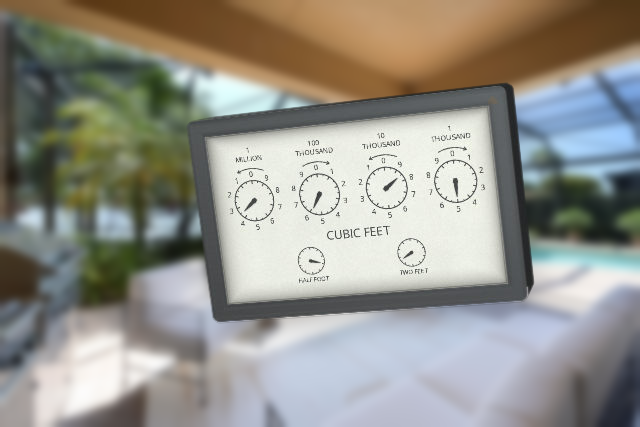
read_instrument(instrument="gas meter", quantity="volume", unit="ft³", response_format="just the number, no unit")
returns 358500
